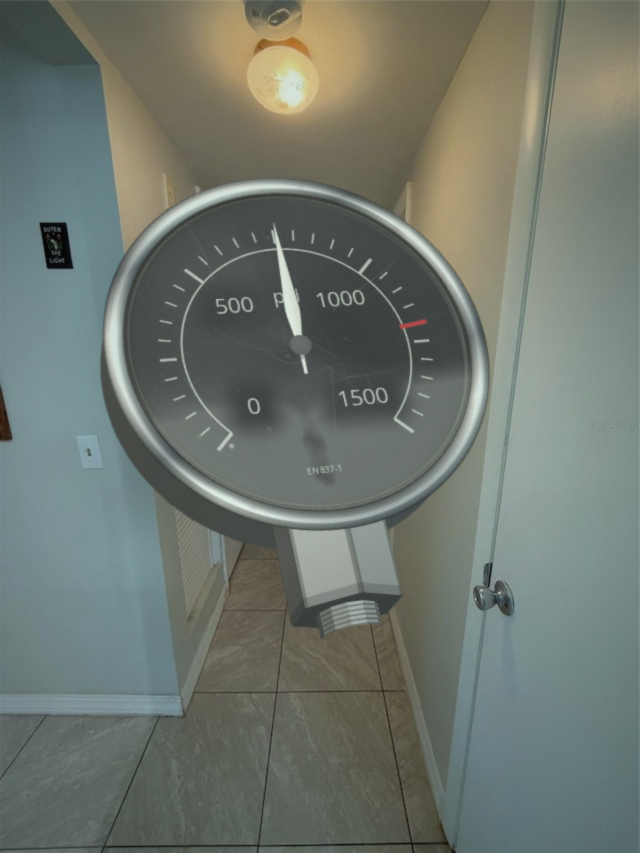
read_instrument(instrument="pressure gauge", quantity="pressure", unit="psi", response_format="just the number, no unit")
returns 750
